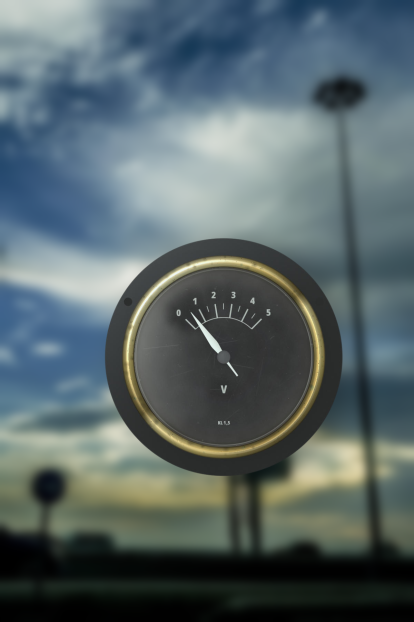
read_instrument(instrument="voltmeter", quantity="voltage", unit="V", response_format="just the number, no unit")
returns 0.5
